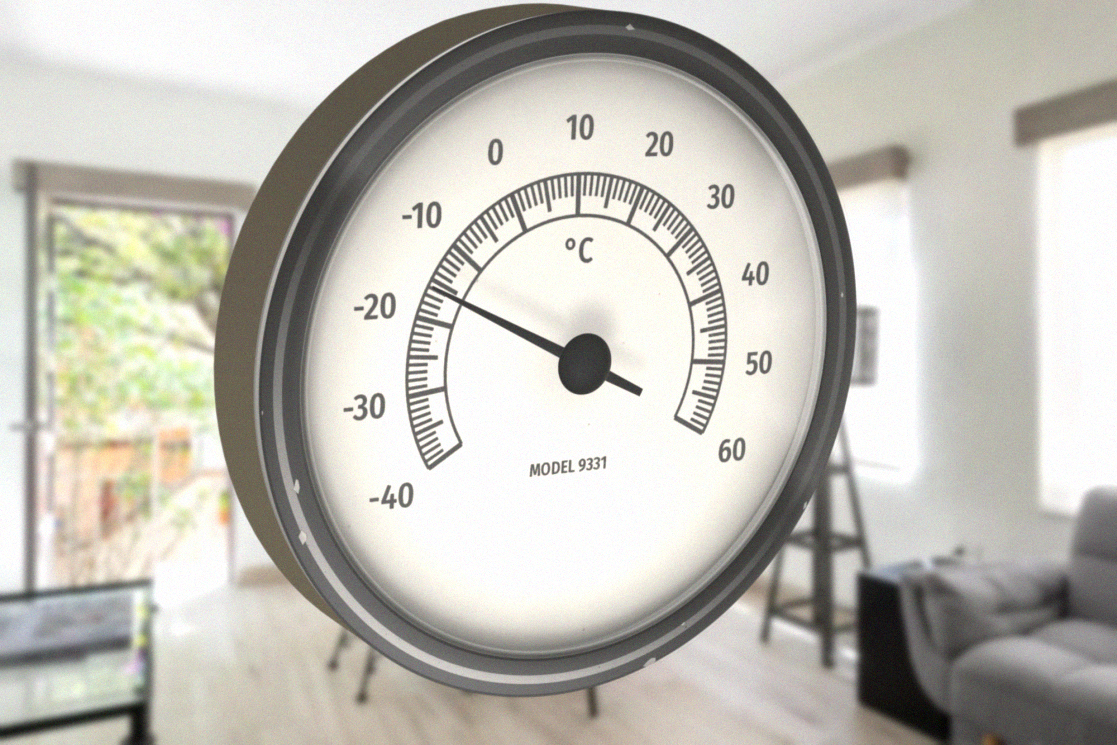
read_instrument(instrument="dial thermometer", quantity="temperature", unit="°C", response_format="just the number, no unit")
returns -16
